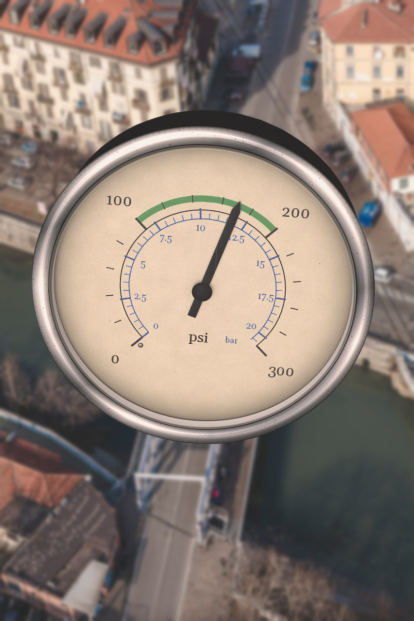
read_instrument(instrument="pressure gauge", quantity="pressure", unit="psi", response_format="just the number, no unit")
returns 170
